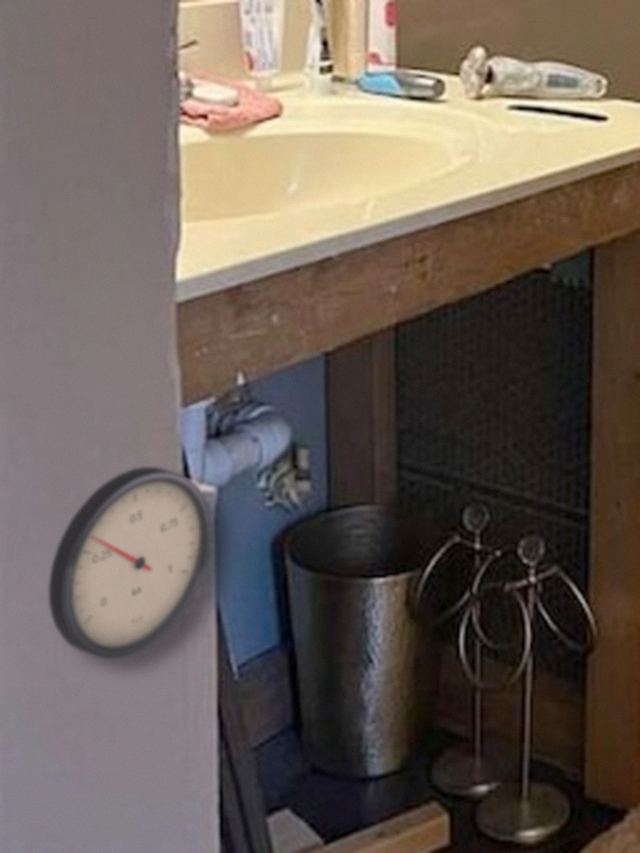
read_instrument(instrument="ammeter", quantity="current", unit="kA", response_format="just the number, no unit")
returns 0.3
